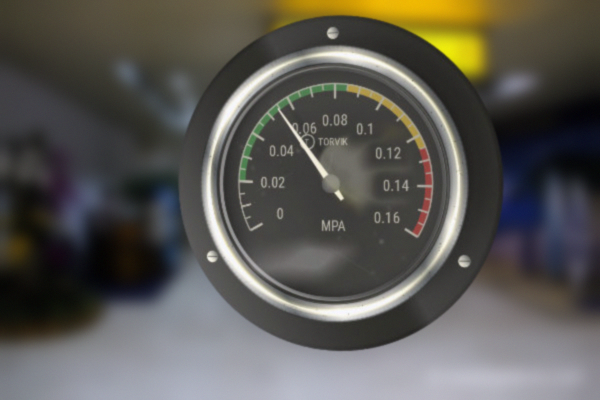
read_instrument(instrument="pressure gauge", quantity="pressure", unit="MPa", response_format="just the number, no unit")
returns 0.055
